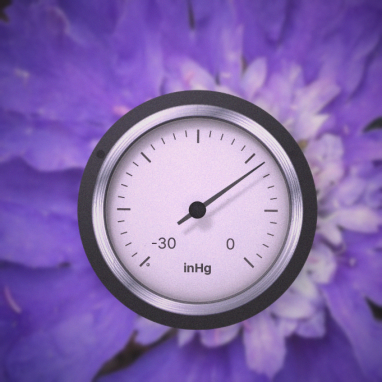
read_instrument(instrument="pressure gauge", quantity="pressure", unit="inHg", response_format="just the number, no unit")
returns -9
